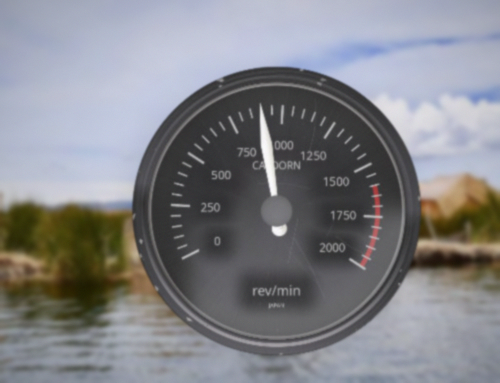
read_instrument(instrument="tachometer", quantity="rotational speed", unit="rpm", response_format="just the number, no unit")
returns 900
